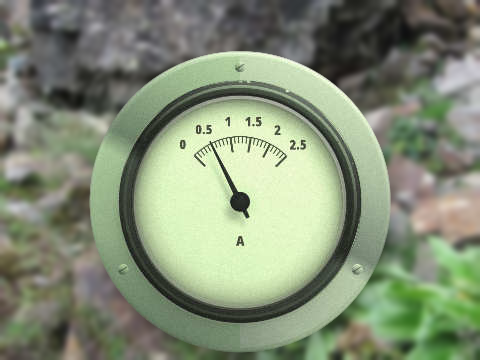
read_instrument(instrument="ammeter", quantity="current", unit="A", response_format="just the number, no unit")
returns 0.5
